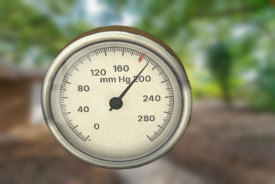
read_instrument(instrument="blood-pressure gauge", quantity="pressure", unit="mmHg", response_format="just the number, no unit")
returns 190
